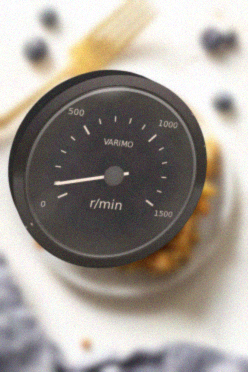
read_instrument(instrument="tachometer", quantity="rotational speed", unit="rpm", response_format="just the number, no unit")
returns 100
